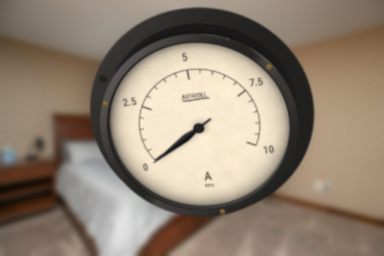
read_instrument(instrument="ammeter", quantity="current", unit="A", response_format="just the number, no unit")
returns 0
